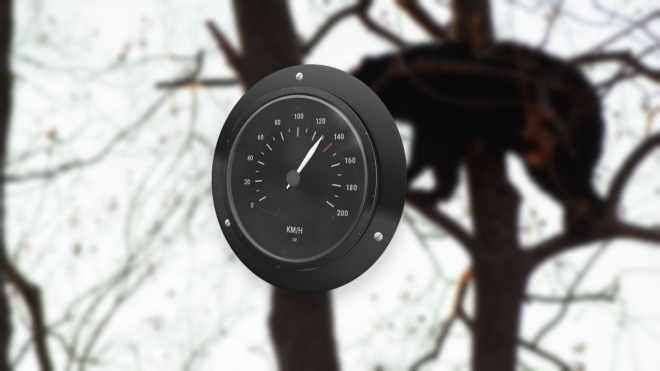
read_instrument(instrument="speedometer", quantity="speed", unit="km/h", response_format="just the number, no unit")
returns 130
